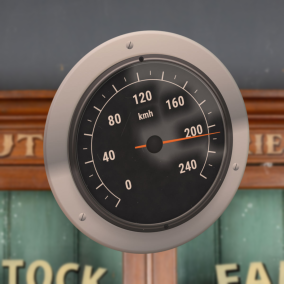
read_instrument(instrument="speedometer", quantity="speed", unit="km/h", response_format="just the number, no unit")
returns 205
